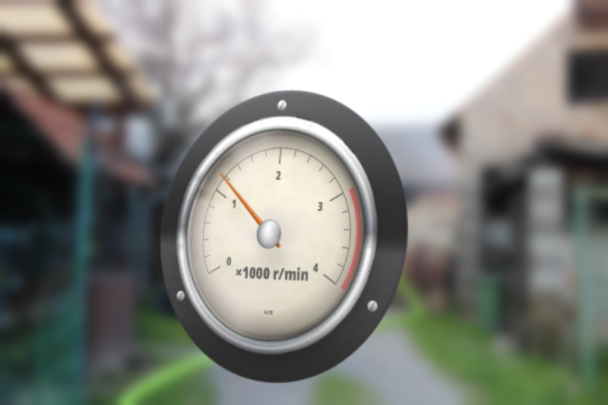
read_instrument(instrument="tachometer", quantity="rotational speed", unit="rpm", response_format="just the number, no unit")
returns 1200
